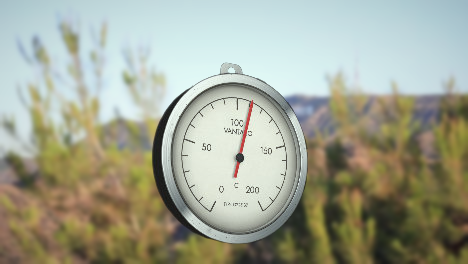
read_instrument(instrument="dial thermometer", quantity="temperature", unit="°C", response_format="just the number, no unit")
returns 110
